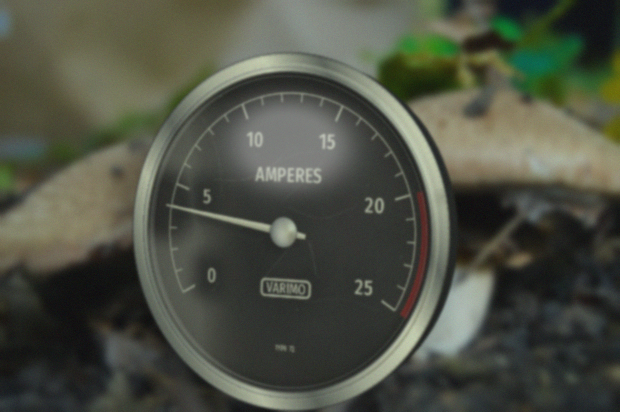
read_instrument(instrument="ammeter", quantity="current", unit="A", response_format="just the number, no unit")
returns 4
